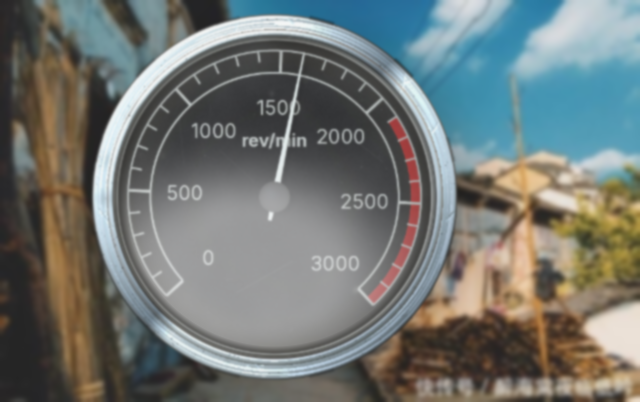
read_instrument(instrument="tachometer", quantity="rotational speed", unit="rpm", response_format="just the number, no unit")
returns 1600
